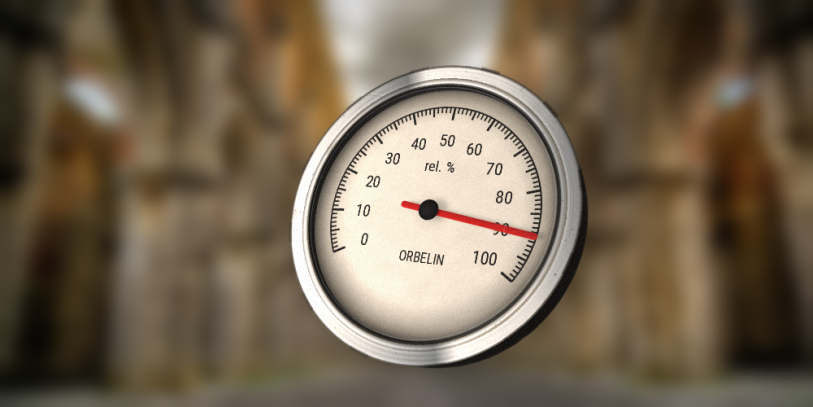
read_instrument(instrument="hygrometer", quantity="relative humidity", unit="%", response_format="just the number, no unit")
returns 90
